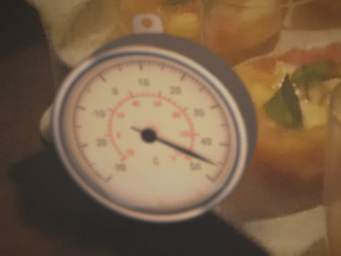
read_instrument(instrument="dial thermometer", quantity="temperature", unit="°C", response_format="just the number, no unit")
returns 45
